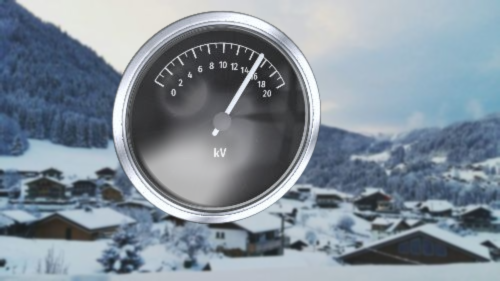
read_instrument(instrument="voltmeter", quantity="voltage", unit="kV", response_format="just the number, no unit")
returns 15
